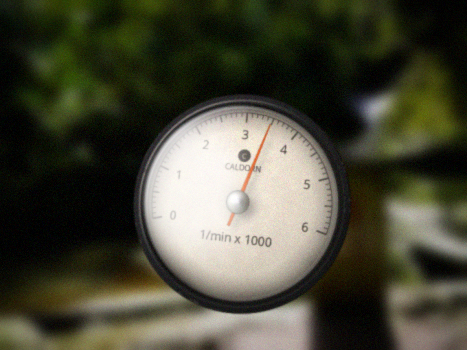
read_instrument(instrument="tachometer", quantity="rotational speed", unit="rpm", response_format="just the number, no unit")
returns 3500
